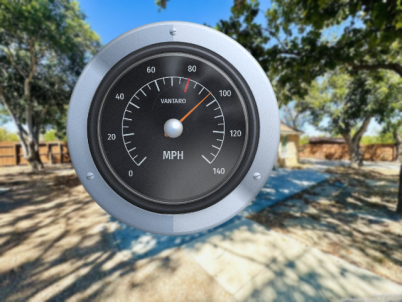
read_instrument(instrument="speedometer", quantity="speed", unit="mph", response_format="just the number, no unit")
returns 95
